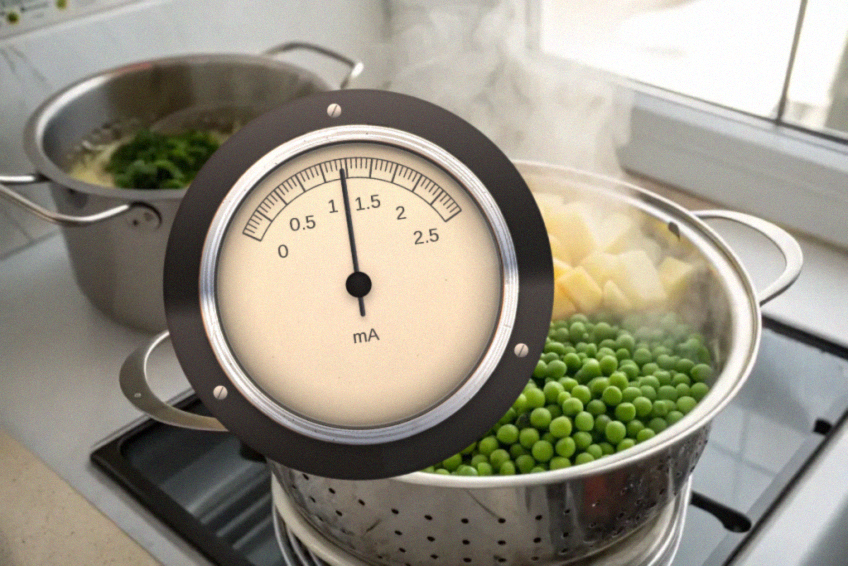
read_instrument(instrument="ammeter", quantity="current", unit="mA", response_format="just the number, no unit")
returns 1.2
